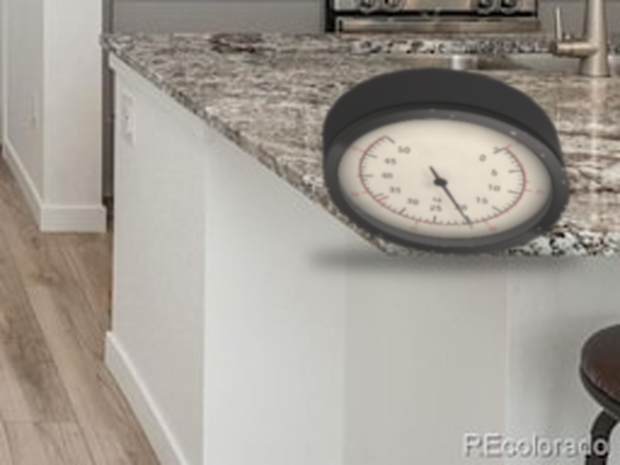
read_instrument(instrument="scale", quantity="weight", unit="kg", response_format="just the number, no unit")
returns 20
